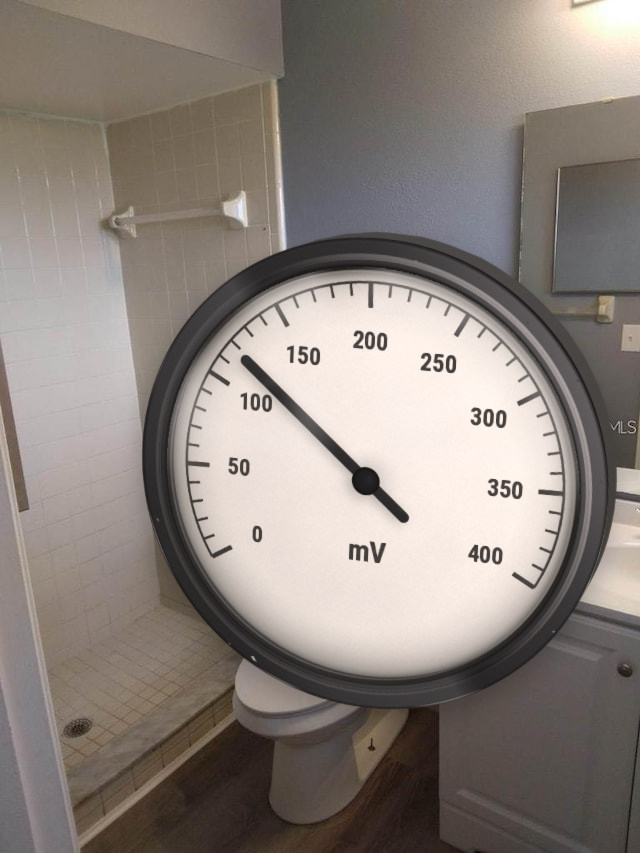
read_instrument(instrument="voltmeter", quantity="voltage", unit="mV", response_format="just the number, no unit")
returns 120
